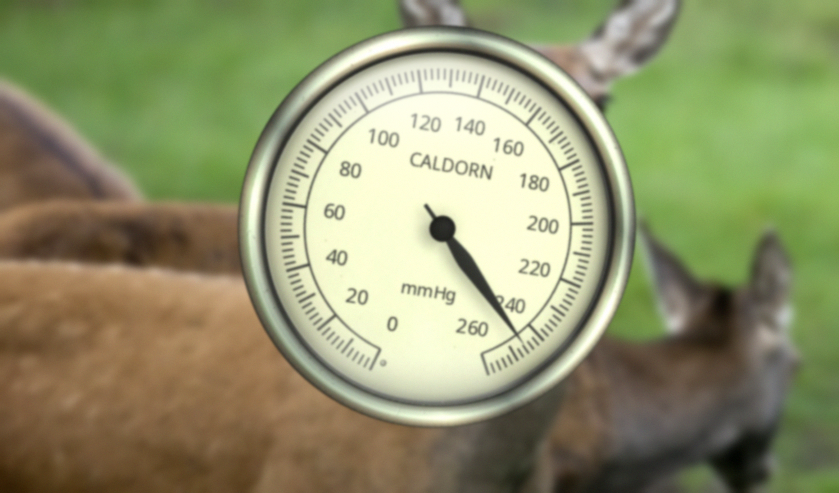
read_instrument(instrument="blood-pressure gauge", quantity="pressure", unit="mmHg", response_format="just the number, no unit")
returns 246
